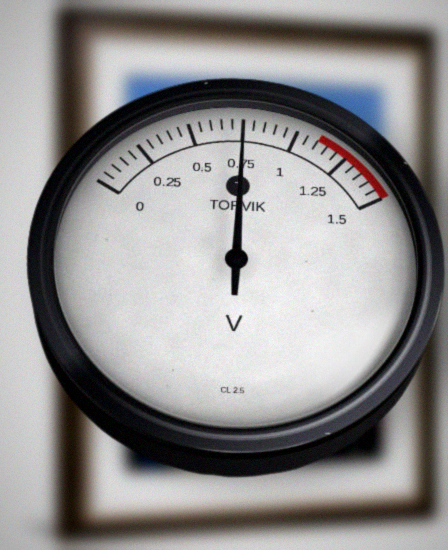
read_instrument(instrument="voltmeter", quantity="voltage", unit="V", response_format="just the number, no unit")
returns 0.75
